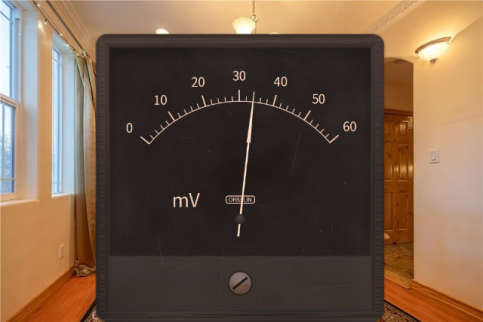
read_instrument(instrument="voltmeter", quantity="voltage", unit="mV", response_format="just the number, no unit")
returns 34
